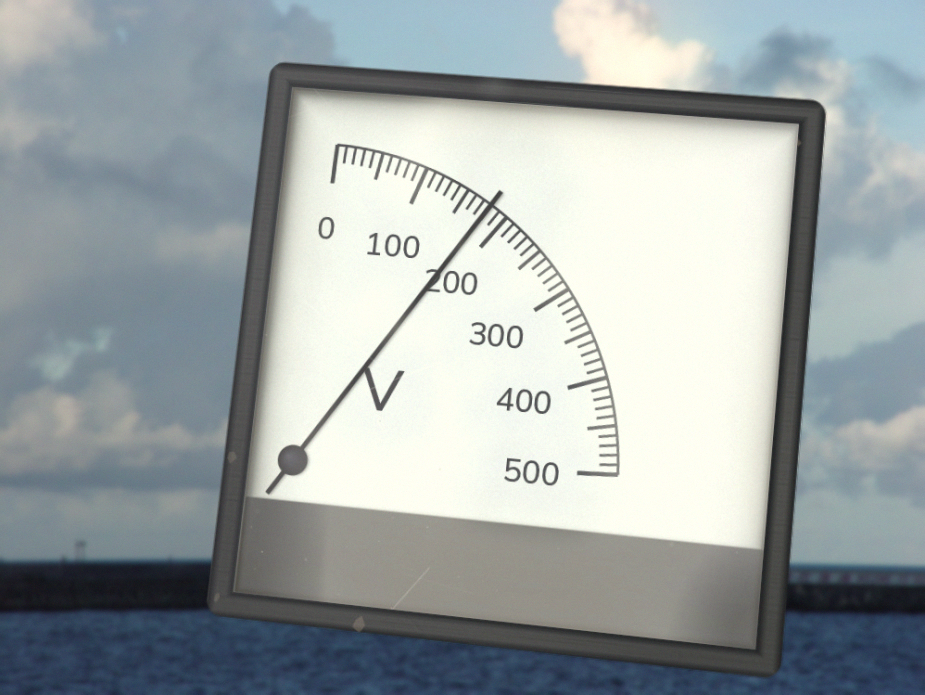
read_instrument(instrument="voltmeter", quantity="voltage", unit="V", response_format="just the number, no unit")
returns 180
